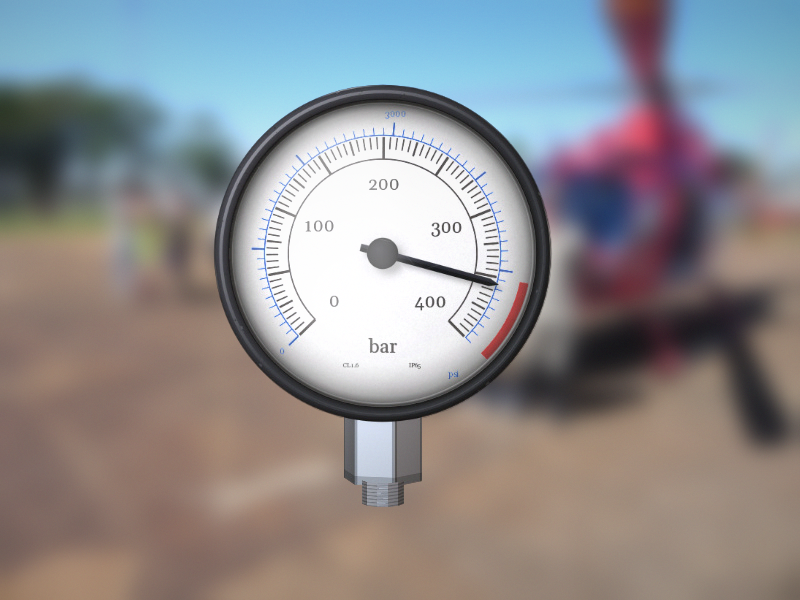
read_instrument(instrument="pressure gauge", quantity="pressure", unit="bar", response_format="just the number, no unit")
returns 355
